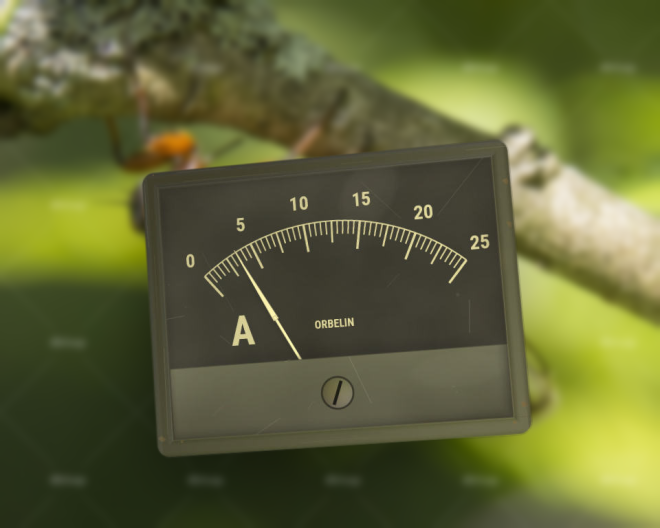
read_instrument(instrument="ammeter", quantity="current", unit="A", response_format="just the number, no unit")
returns 3.5
